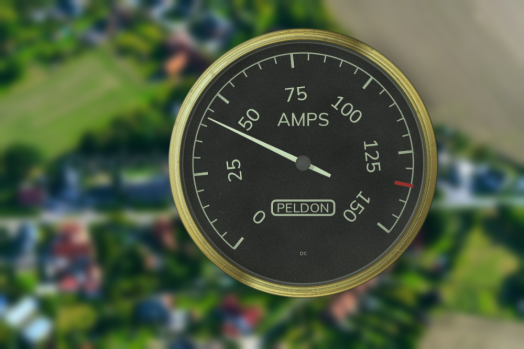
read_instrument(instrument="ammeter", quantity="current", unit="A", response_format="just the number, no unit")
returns 42.5
